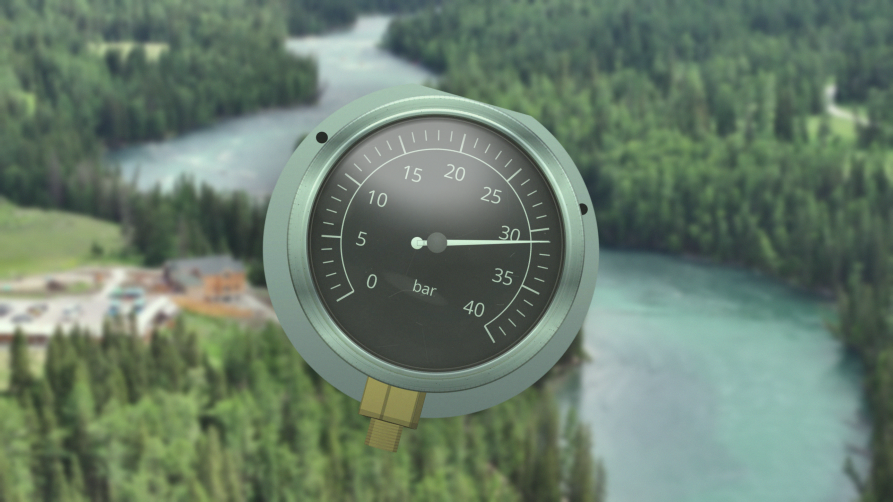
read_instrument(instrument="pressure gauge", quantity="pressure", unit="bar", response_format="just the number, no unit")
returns 31
